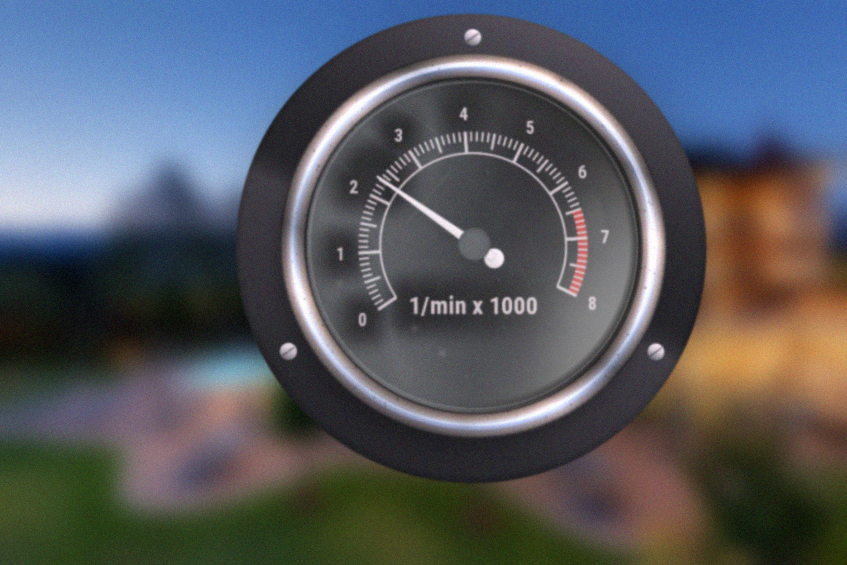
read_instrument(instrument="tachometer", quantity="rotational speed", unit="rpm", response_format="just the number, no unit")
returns 2300
